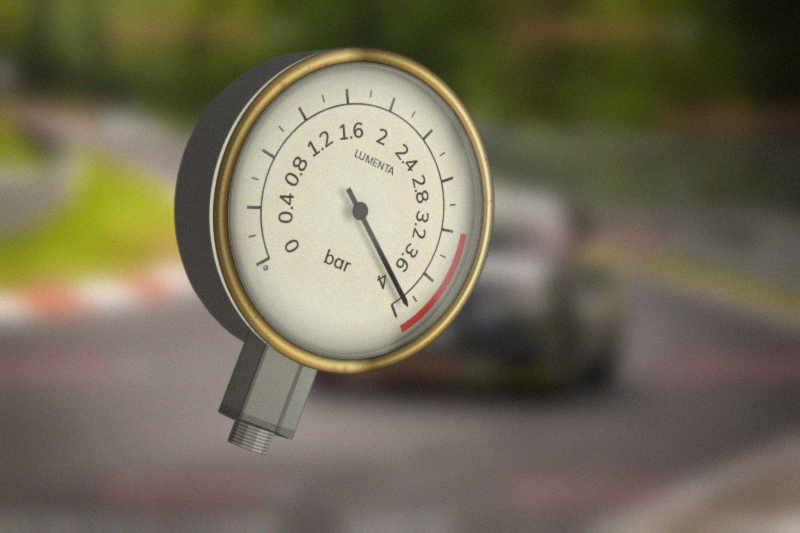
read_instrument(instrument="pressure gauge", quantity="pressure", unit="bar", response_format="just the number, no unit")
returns 3.9
